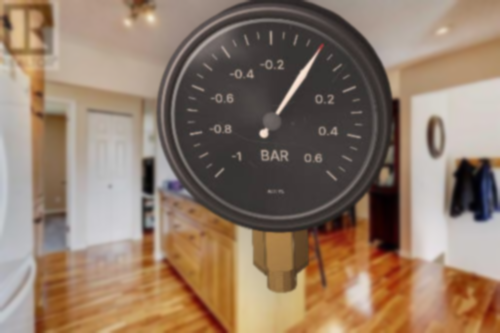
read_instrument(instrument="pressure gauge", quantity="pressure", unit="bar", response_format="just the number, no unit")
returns 0
